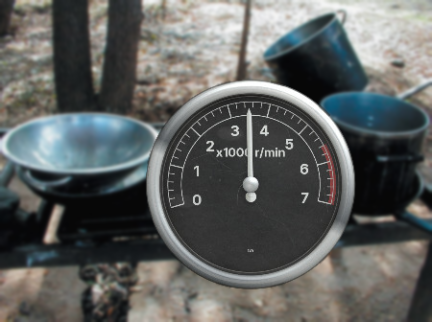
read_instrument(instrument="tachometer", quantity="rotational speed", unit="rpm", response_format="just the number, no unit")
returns 3500
